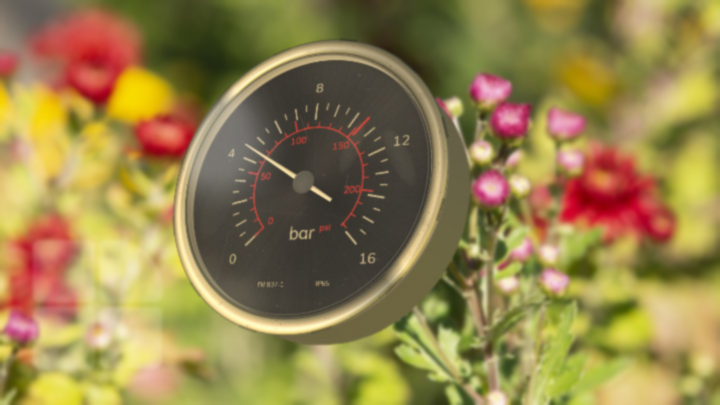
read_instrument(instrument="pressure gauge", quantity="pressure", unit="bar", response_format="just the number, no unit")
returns 4.5
